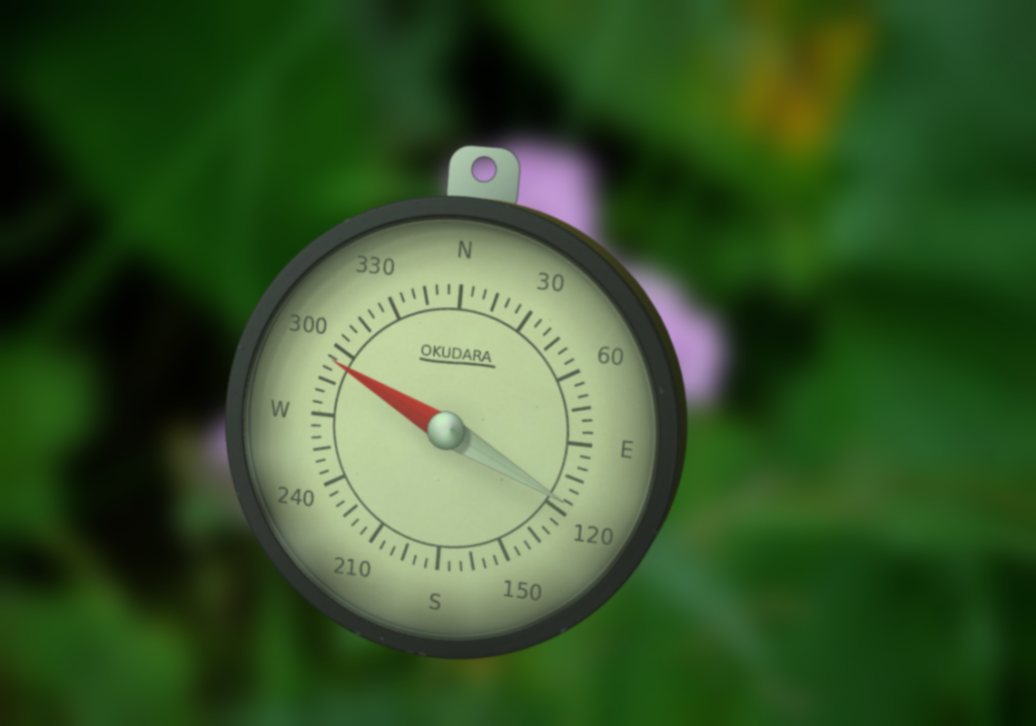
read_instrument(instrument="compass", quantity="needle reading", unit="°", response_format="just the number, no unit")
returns 295
